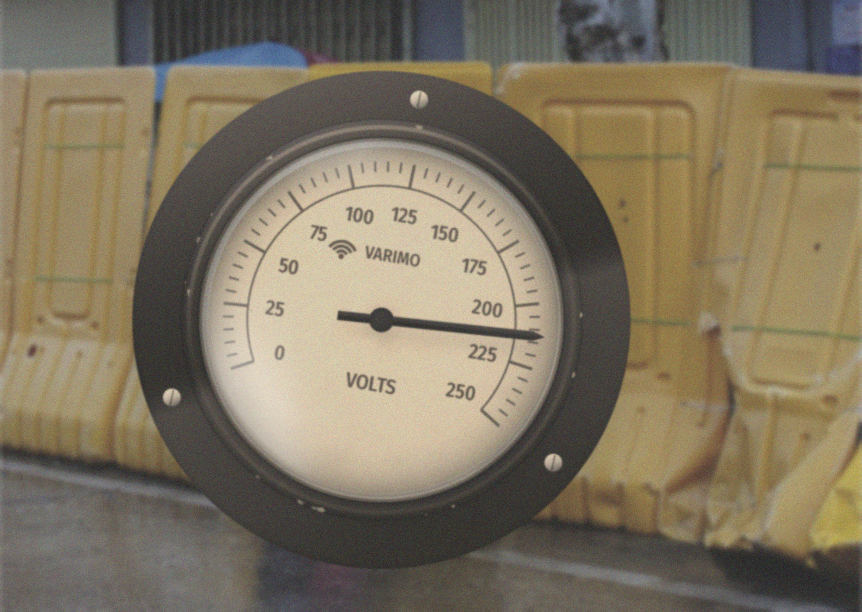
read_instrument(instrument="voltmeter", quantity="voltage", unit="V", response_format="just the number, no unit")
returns 212.5
